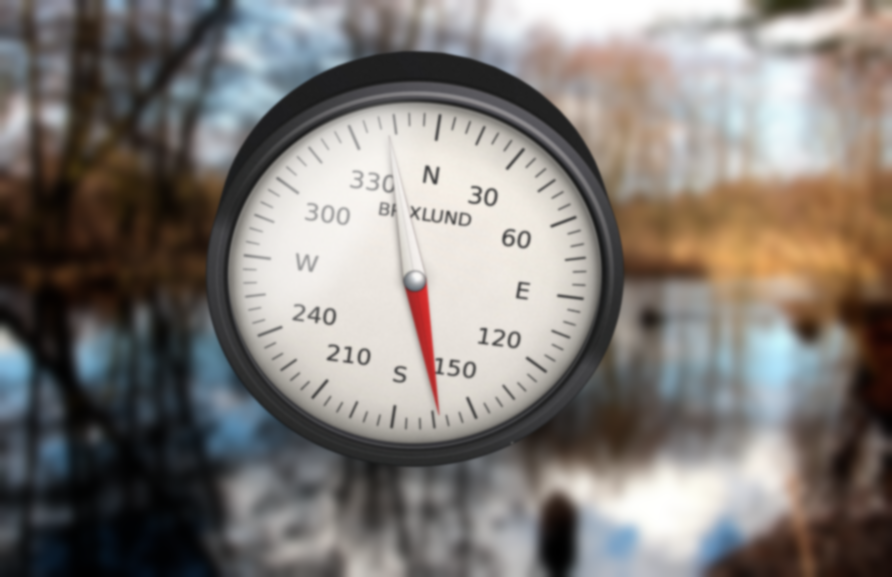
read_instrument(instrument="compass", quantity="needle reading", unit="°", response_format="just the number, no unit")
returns 162.5
